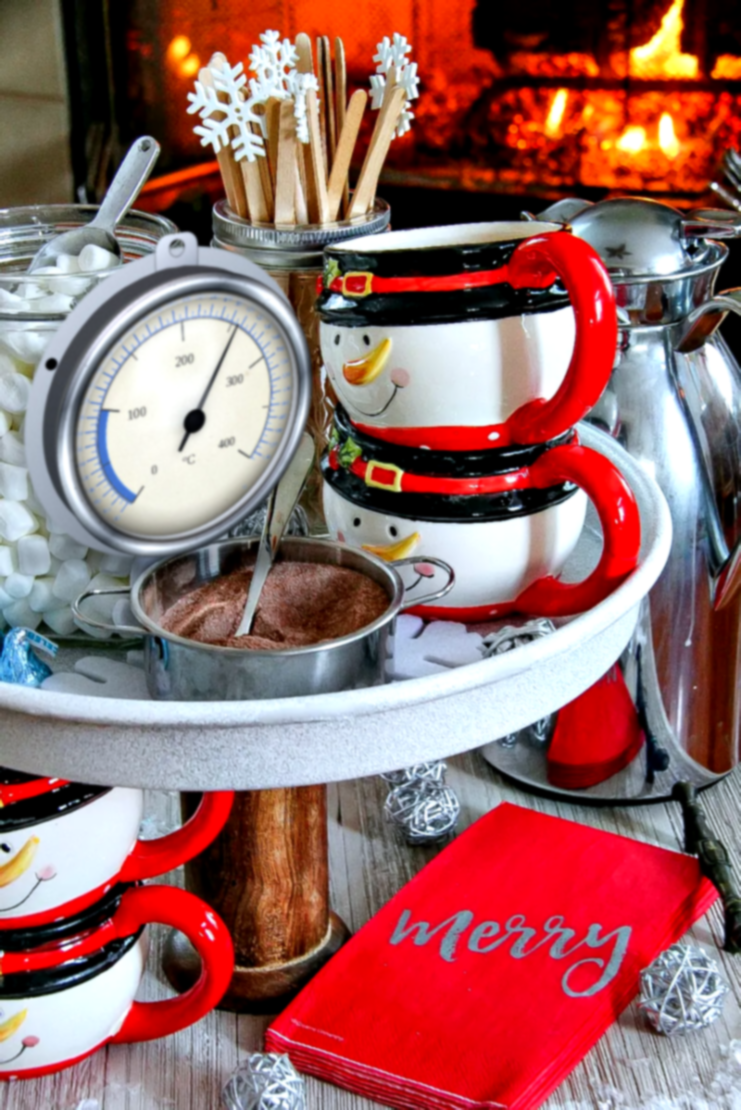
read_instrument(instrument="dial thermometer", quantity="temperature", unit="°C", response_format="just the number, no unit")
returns 250
